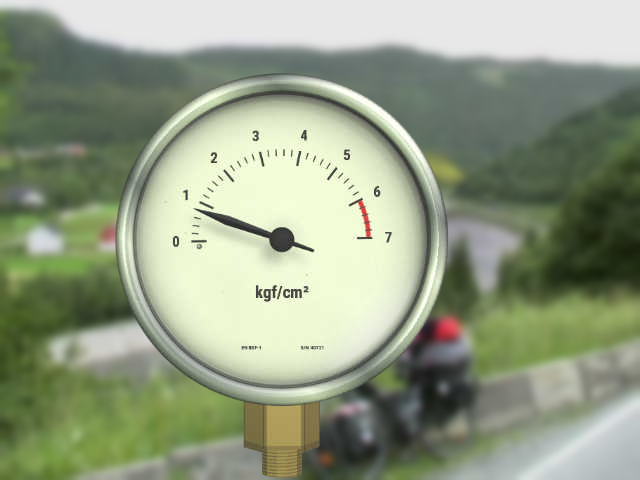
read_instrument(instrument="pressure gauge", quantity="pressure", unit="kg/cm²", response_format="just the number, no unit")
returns 0.8
